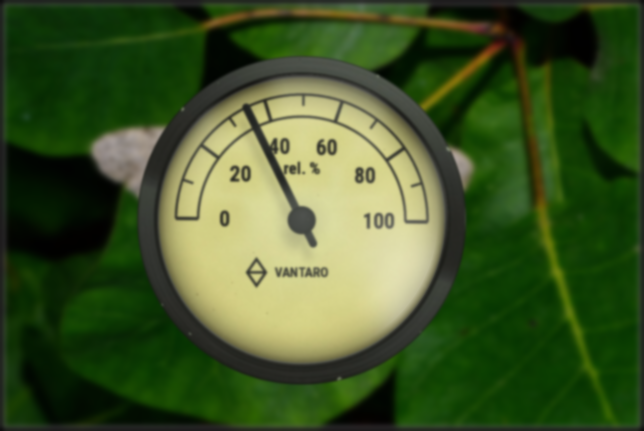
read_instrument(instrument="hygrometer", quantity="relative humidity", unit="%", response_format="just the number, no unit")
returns 35
